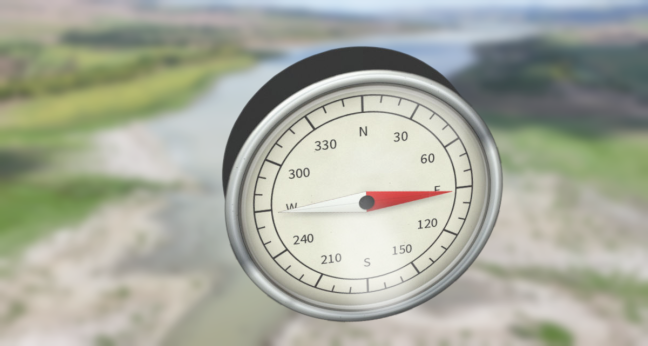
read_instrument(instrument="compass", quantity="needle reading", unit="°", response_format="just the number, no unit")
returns 90
